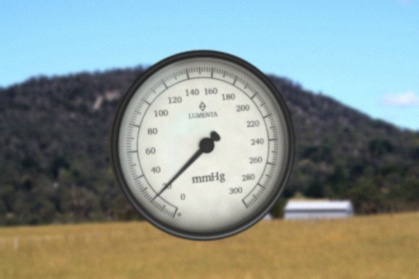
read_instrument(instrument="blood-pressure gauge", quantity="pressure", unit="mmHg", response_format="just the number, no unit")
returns 20
